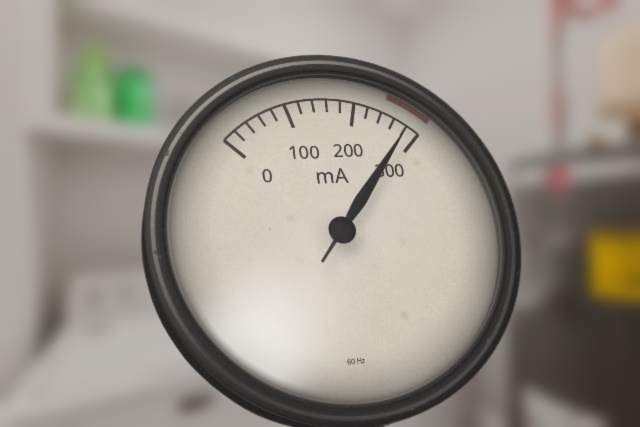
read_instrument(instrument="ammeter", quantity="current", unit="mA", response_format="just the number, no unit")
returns 280
